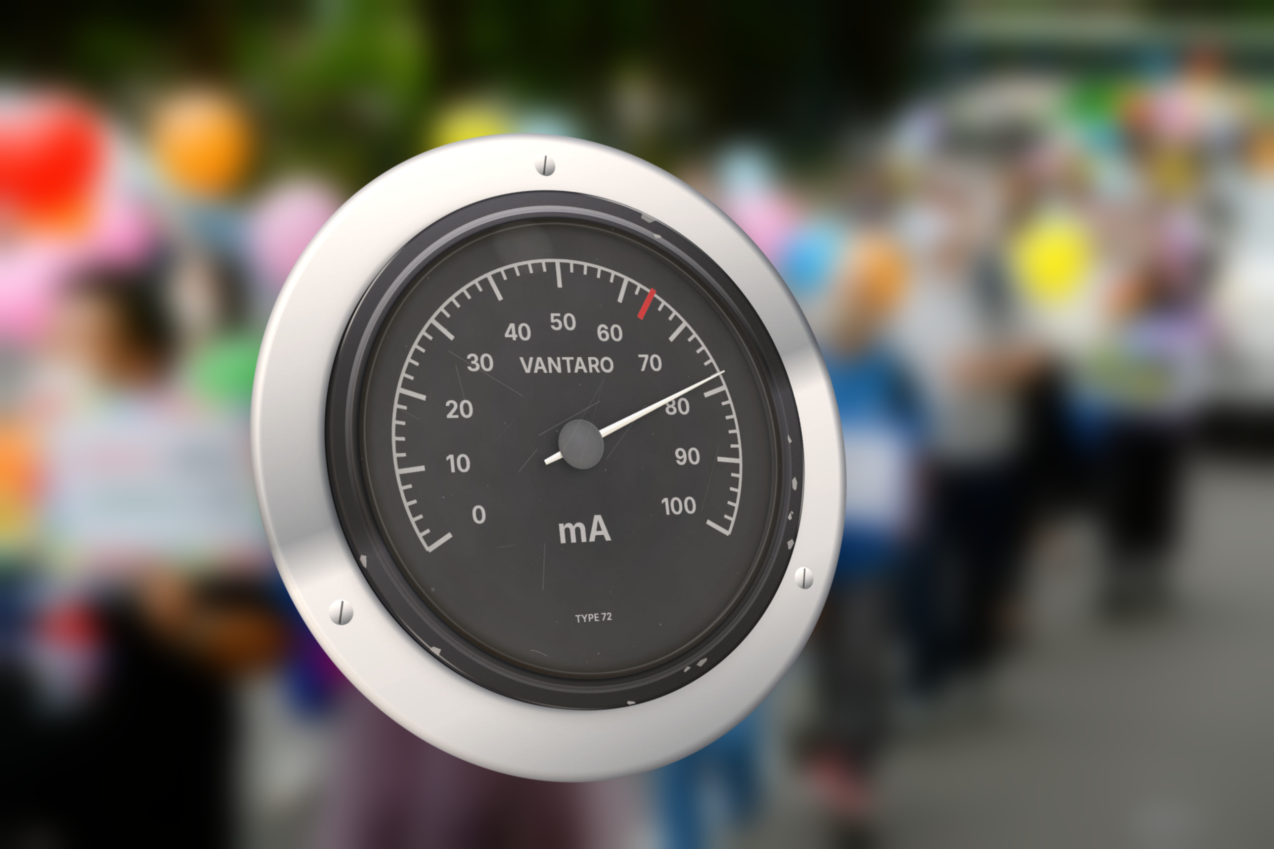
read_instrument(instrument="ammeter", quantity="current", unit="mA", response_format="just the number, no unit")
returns 78
